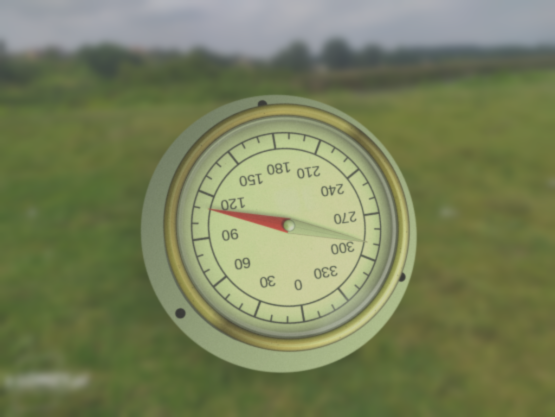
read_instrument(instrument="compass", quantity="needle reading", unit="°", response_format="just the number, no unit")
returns 110
